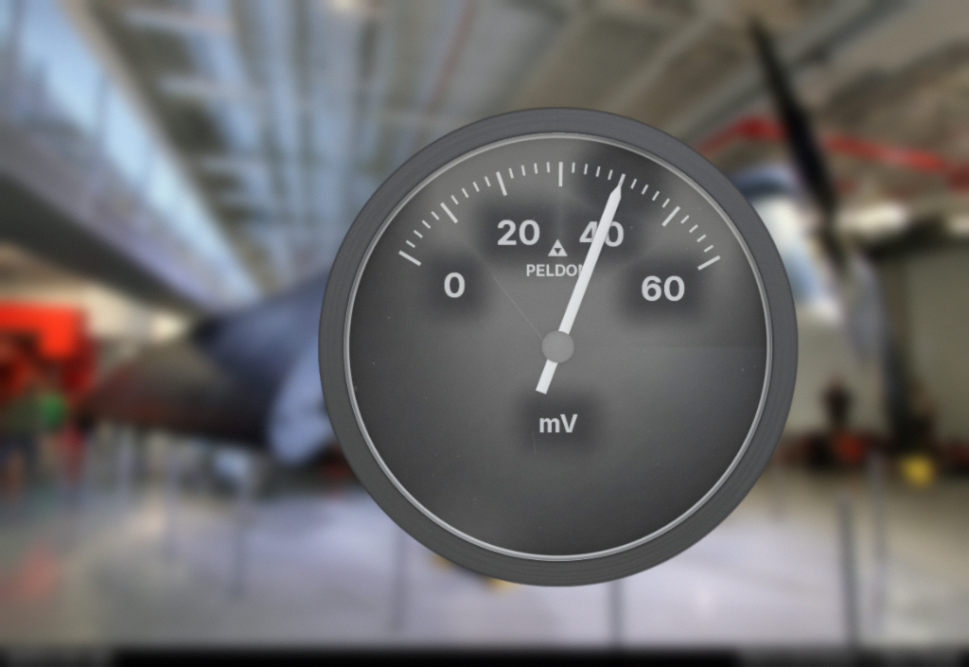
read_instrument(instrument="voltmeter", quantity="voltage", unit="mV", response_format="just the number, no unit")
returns 40
